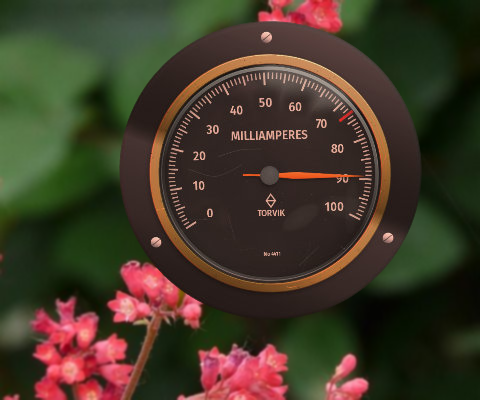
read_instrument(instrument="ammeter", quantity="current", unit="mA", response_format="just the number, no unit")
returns 89
